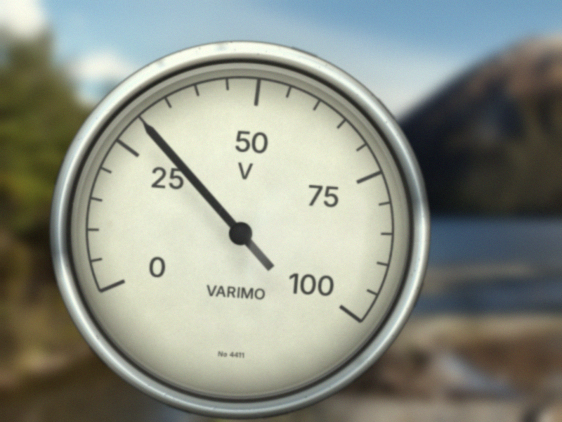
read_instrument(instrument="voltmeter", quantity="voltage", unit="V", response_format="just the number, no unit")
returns 30
